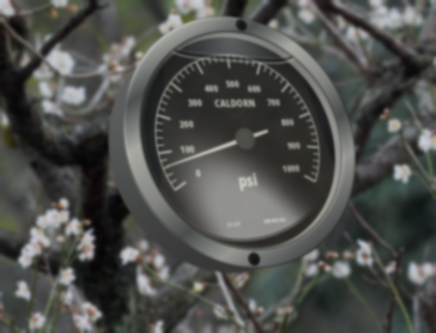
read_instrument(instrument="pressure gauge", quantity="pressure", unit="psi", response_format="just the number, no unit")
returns 60
